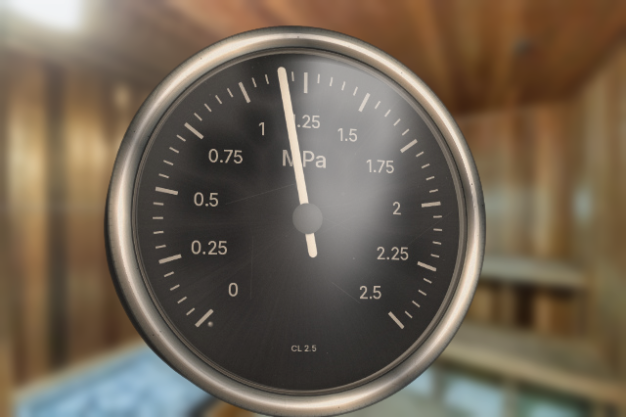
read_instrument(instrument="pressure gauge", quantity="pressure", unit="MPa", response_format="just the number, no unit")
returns 1.15
